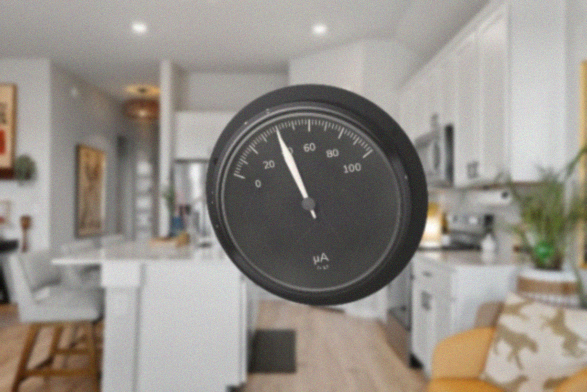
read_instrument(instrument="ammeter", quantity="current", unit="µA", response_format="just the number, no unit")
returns 40
